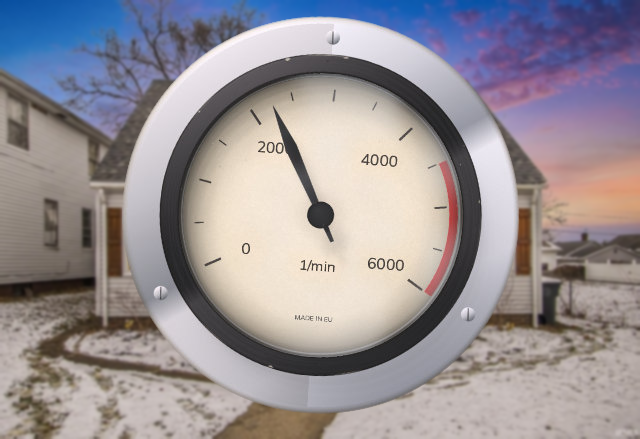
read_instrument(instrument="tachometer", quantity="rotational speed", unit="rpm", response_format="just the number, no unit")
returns 2250
